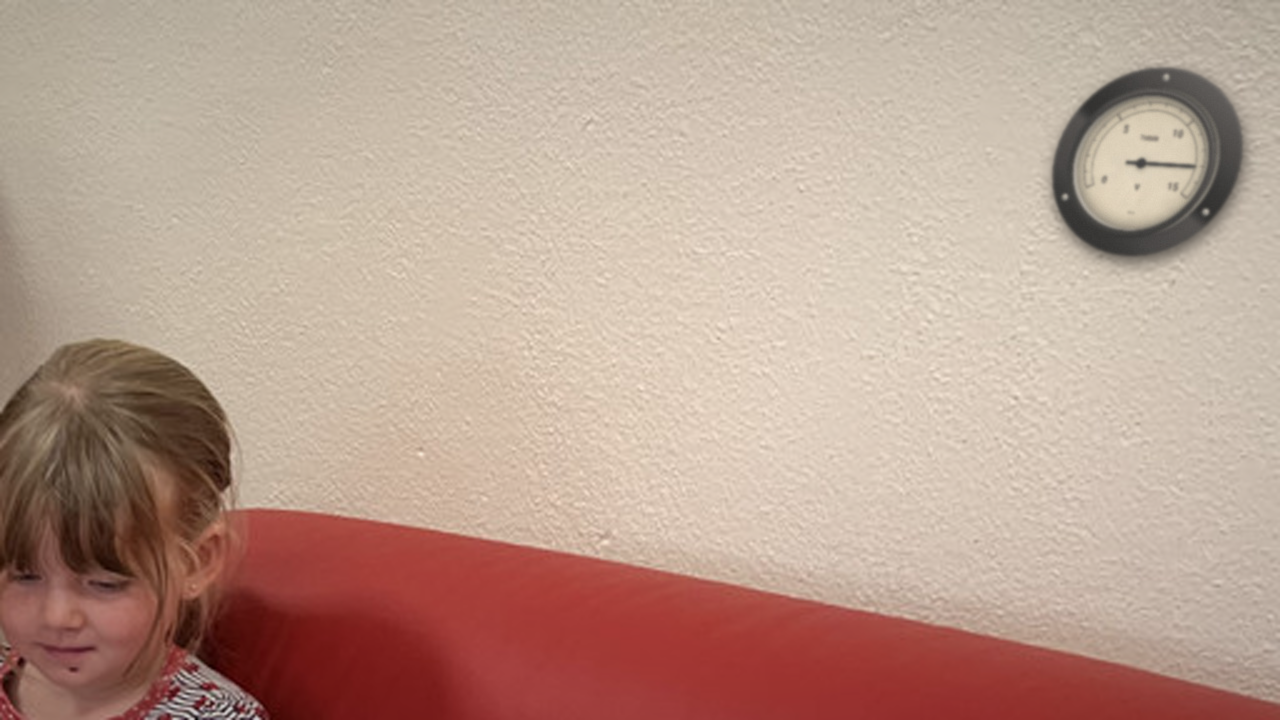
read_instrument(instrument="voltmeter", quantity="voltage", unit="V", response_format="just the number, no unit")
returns 13
